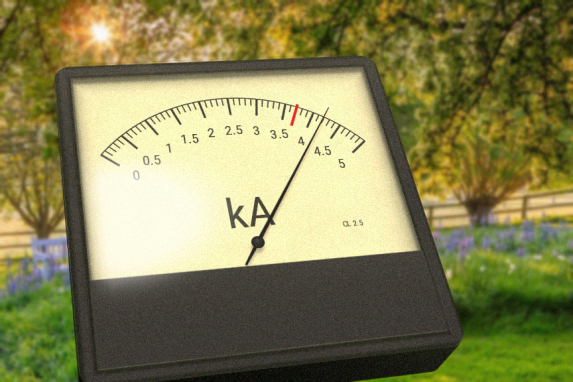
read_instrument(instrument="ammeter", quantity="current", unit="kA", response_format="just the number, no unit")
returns 4.2
